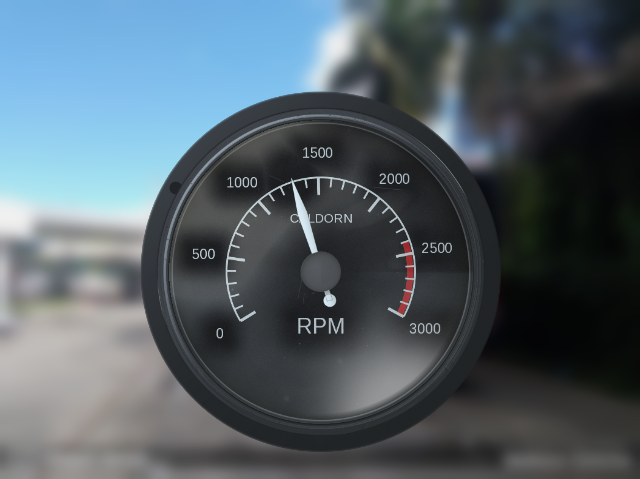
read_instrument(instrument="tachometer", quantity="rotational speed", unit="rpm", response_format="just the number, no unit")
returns 1300
